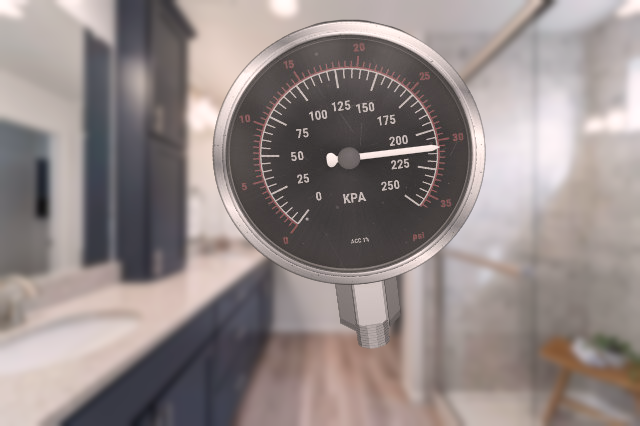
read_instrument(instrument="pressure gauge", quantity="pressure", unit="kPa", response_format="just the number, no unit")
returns 210
